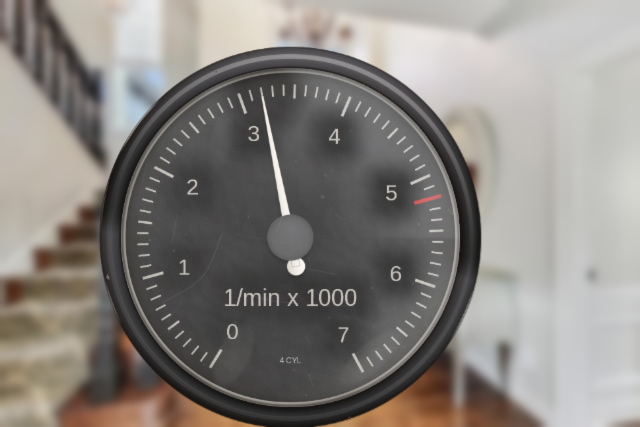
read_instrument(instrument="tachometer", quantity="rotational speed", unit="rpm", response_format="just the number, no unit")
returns 3200
